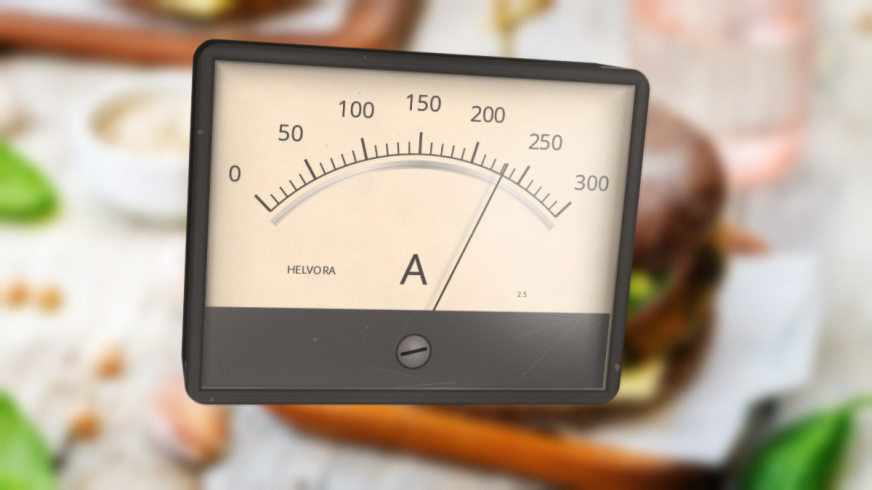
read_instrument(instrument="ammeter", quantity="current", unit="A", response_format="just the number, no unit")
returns 230
